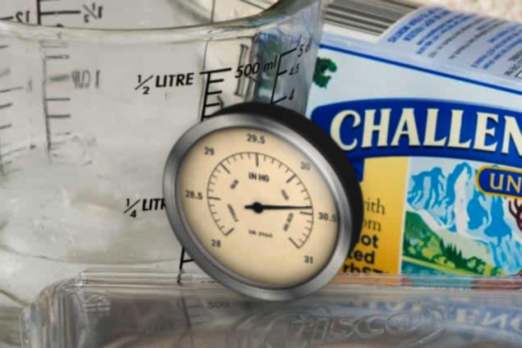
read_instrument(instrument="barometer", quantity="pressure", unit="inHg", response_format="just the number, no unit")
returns 30.4
